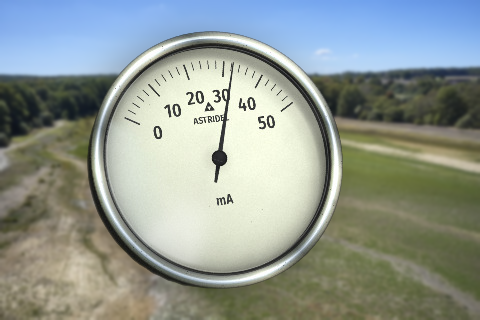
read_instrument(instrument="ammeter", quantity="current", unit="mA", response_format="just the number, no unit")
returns 32
